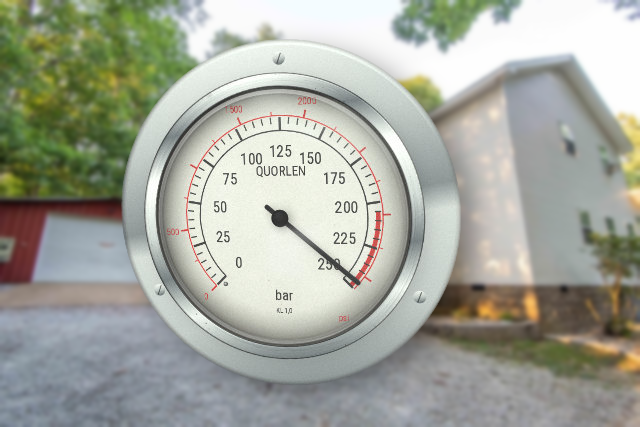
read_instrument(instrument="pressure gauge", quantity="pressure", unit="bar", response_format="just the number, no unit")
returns 245
